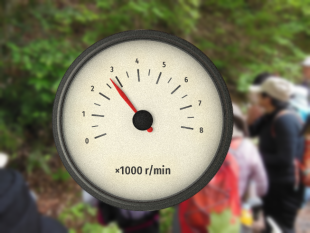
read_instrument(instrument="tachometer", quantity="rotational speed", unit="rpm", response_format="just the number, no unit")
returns 2750
